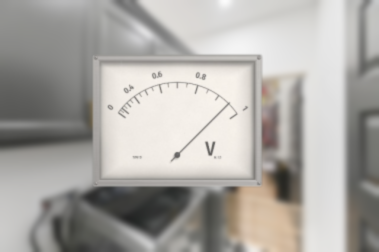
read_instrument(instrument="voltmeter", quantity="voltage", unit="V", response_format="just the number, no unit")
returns 0.95
